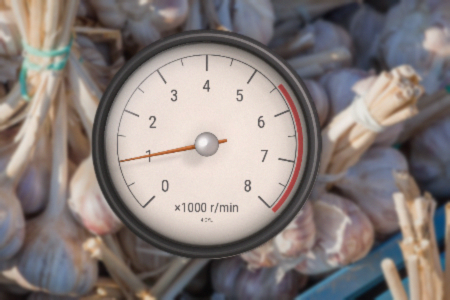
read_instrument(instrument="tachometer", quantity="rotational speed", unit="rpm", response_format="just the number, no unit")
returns 1000
